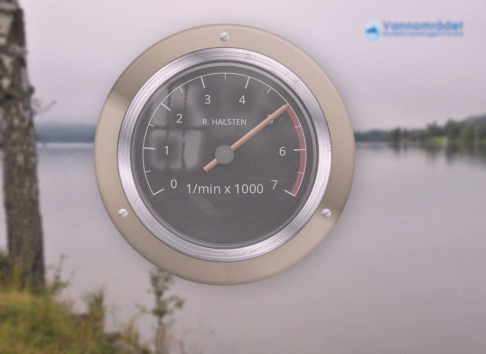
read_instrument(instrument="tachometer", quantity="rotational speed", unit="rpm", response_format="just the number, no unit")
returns 5000
